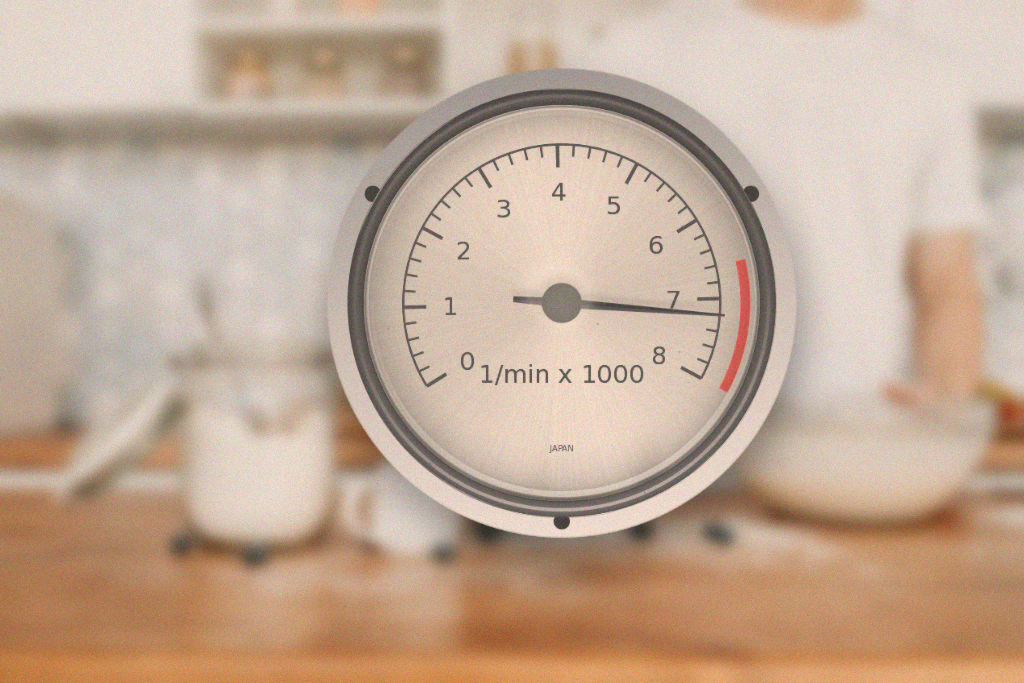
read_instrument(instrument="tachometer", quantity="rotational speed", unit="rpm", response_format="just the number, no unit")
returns 7200
